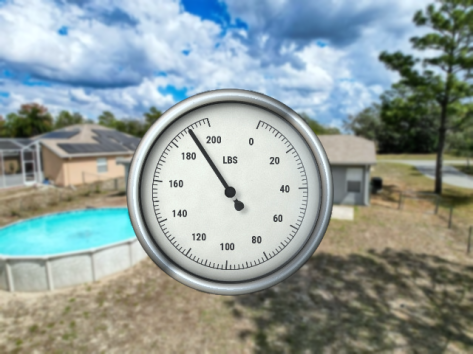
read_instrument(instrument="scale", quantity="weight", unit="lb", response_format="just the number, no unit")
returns 190
